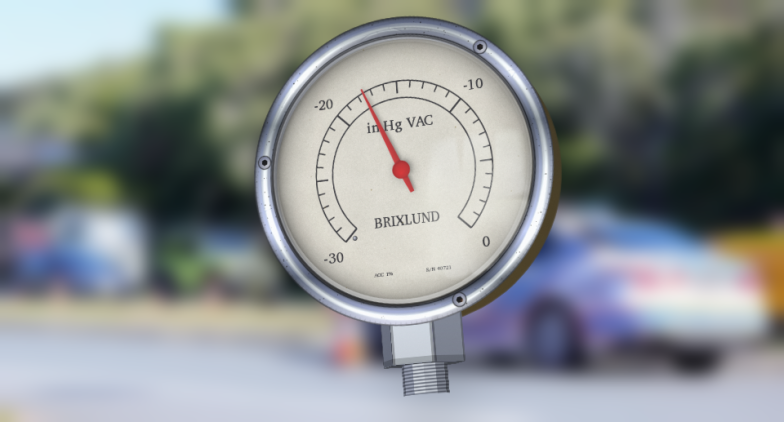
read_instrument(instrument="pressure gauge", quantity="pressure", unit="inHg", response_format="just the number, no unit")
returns -17.5
